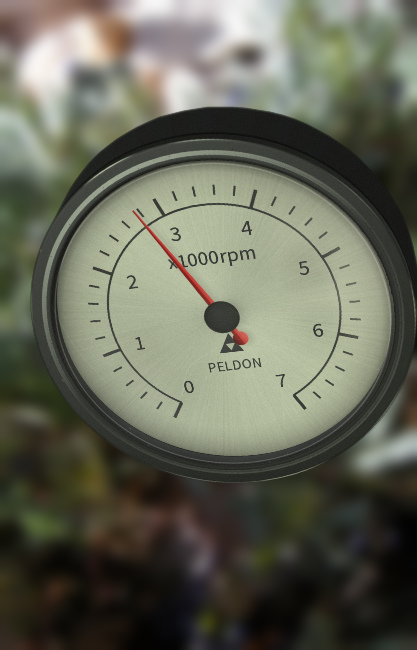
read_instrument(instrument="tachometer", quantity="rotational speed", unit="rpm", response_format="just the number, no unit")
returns 2800
